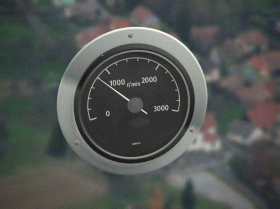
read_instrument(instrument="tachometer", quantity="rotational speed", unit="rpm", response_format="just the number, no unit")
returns 800
